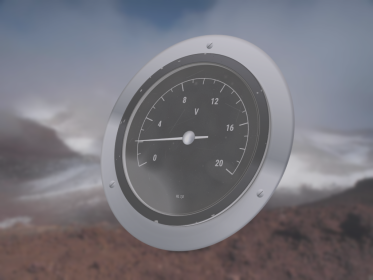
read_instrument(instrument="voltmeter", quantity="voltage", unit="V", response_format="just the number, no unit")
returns 2
